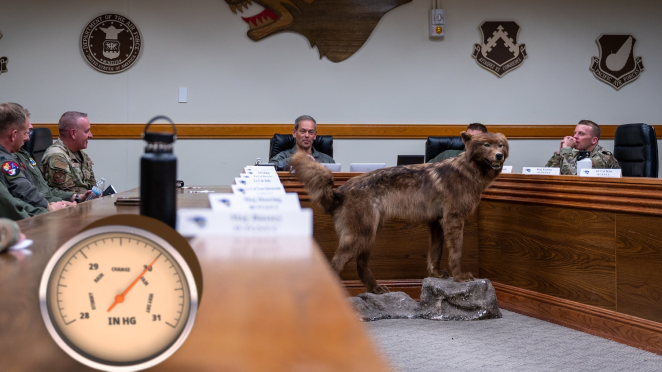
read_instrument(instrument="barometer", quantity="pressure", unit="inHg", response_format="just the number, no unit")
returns 30
